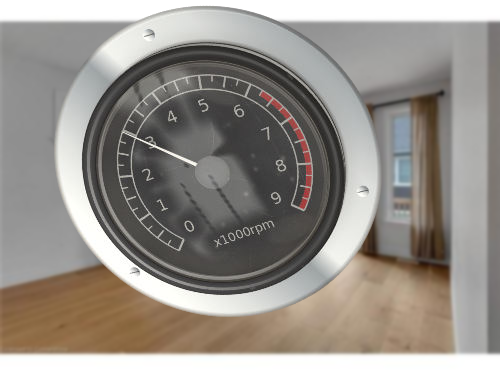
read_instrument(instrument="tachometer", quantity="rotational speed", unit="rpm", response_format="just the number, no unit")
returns 3000
